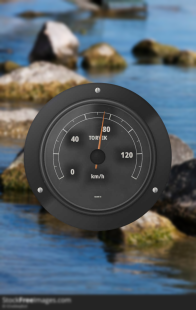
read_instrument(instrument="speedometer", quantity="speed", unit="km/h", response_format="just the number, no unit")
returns 75
